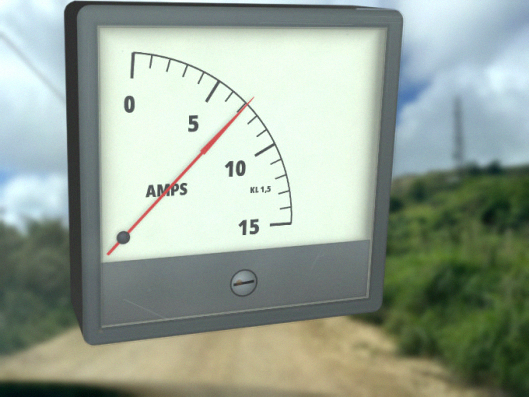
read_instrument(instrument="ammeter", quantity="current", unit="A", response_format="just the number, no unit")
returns 7
